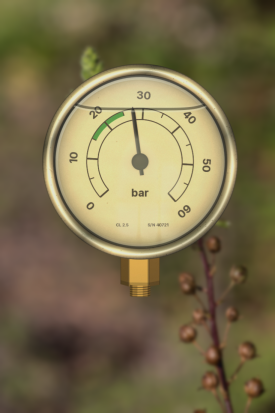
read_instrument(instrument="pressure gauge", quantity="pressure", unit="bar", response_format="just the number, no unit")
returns 27.5
